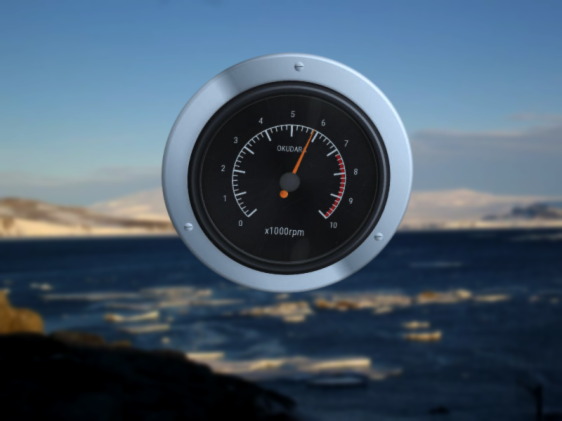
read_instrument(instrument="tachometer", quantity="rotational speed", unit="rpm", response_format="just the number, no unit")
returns 5800
